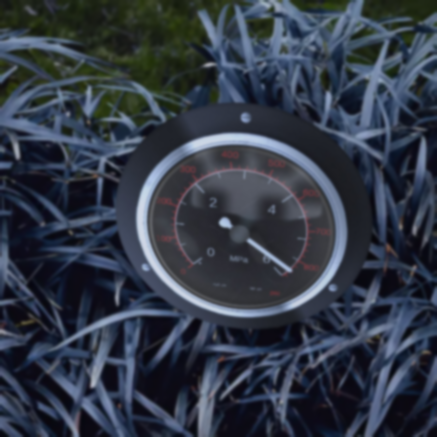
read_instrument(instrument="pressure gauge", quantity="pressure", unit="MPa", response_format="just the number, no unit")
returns 5.75
